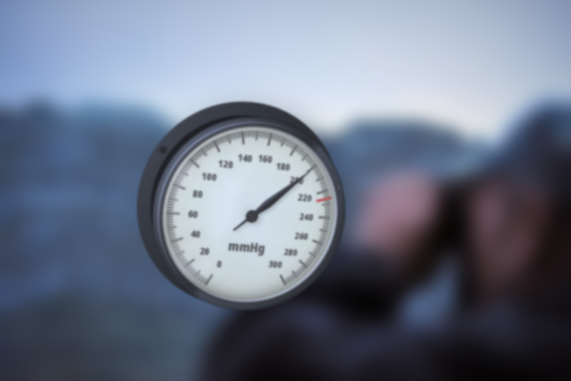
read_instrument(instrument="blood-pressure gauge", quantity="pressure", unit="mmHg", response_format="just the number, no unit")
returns 200
